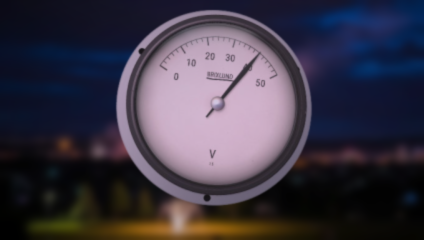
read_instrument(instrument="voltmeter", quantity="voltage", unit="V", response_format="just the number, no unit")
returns 40
